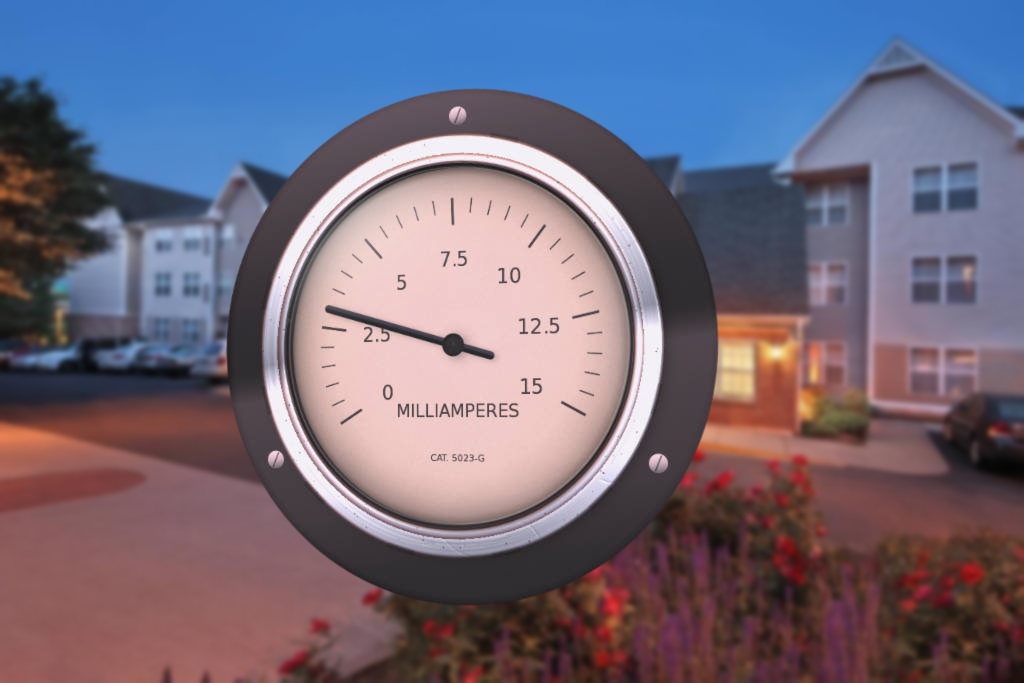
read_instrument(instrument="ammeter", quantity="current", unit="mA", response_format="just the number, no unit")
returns 3
